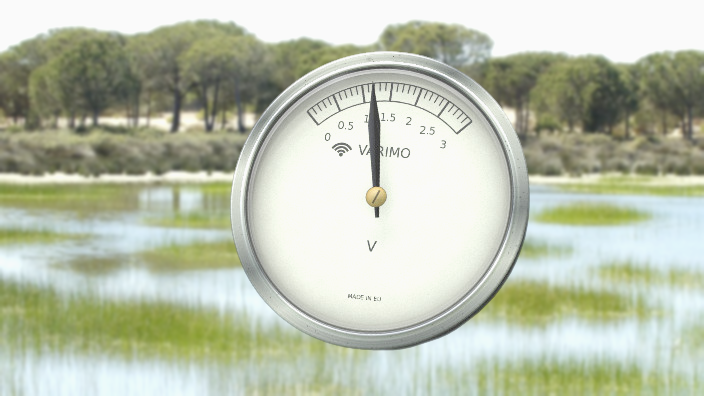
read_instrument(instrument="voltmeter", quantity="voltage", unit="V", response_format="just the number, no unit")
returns 1.2
